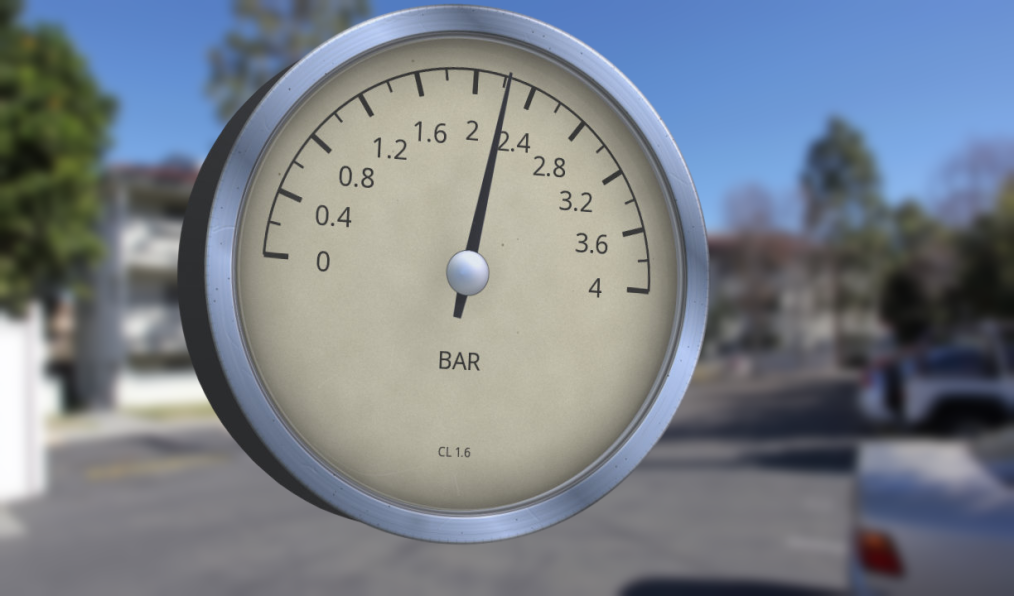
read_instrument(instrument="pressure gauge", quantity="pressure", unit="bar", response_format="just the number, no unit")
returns 2.2
